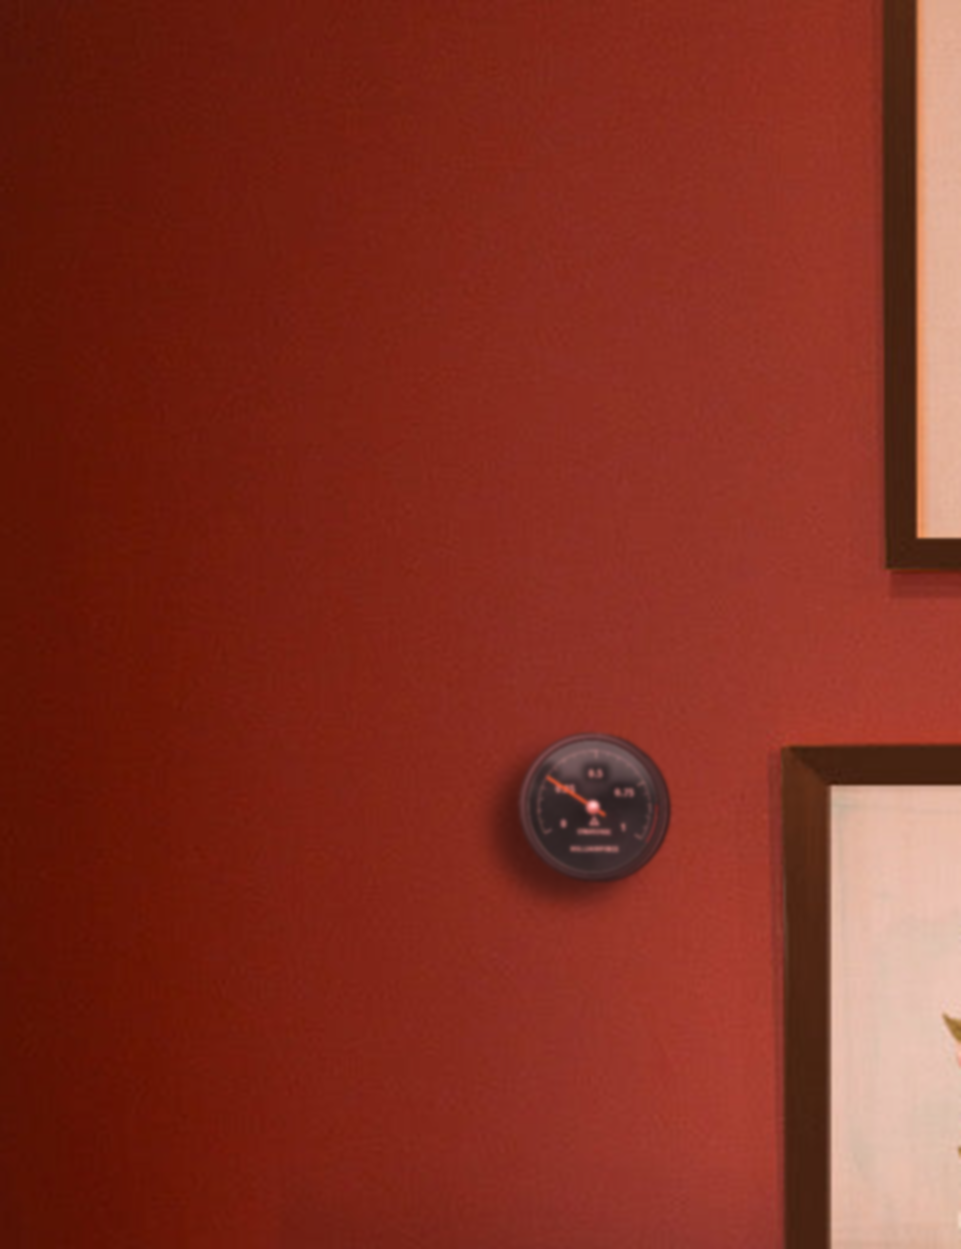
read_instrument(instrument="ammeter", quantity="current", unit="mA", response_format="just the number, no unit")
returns 0.25
